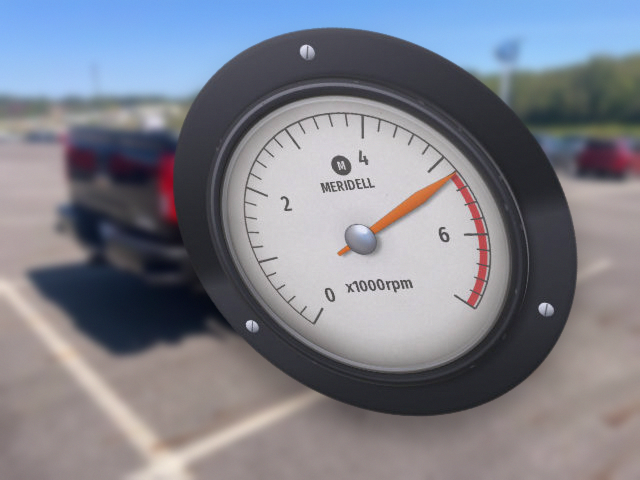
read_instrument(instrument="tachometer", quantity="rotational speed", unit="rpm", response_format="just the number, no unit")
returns 5200
